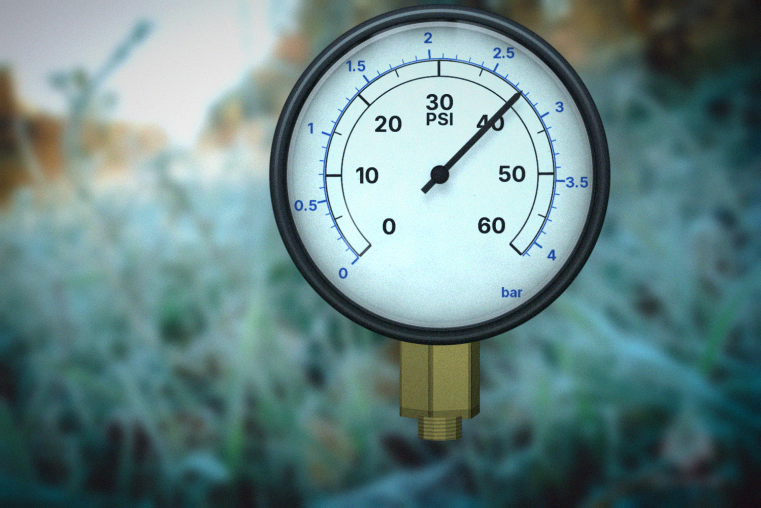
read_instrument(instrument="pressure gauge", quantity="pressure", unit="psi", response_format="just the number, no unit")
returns 40
